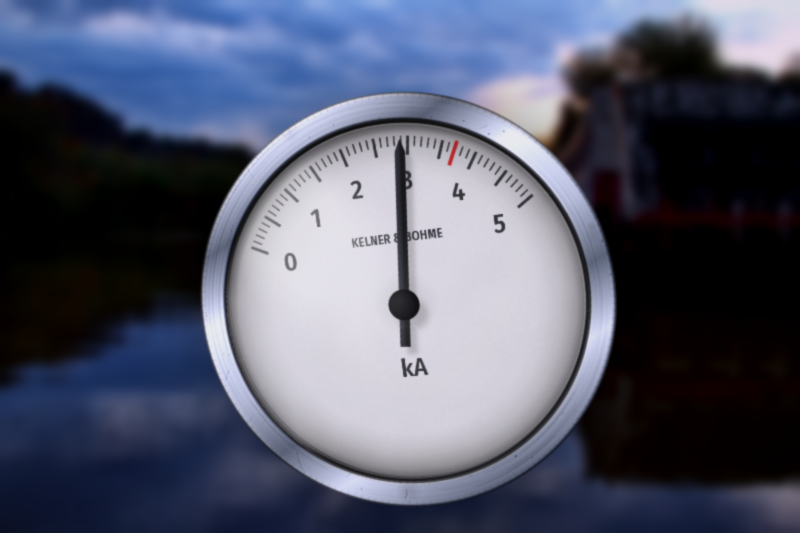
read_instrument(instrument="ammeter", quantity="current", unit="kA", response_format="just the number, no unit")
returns 2.9
